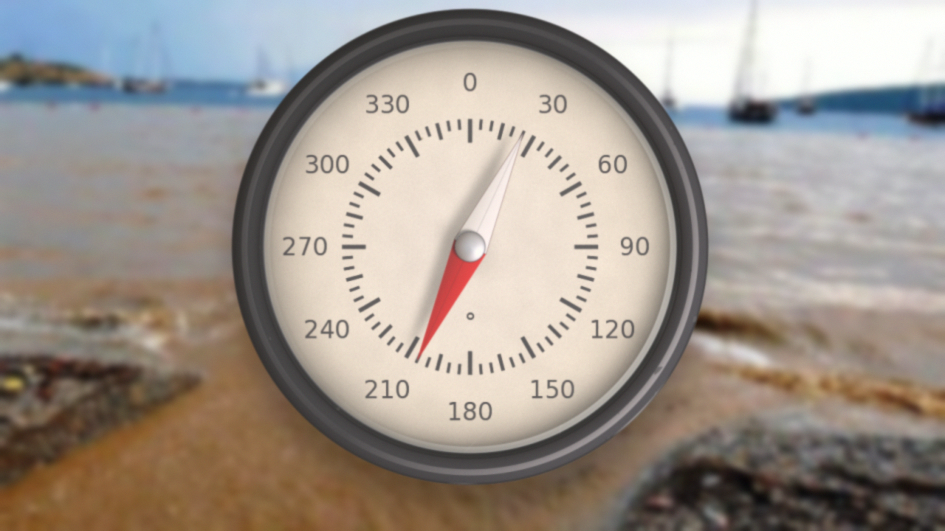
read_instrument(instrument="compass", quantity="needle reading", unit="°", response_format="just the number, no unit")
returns 205
